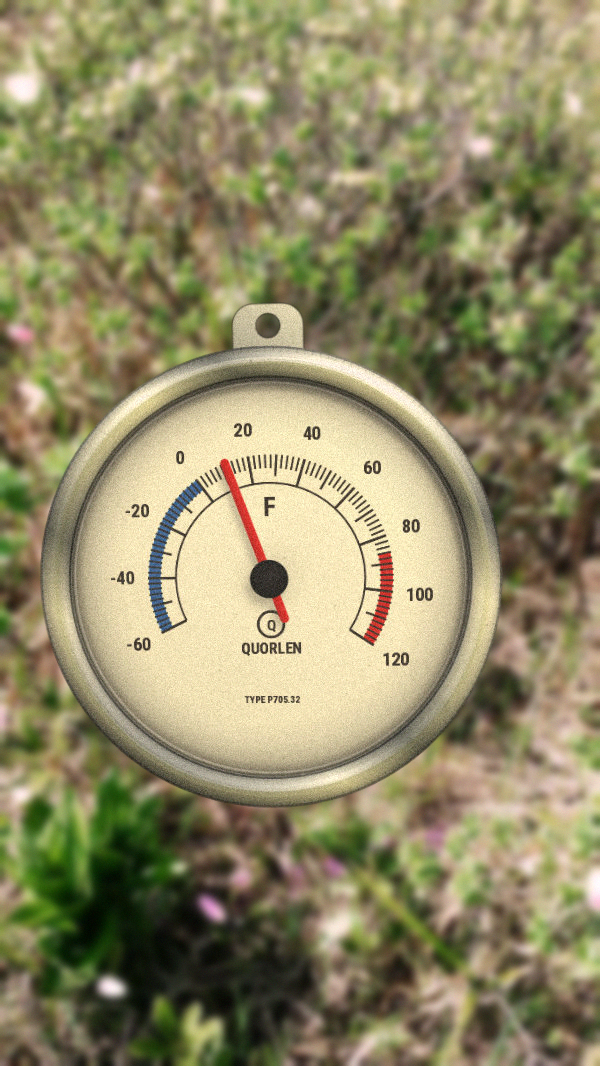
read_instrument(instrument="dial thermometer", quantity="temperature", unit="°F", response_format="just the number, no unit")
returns 12
